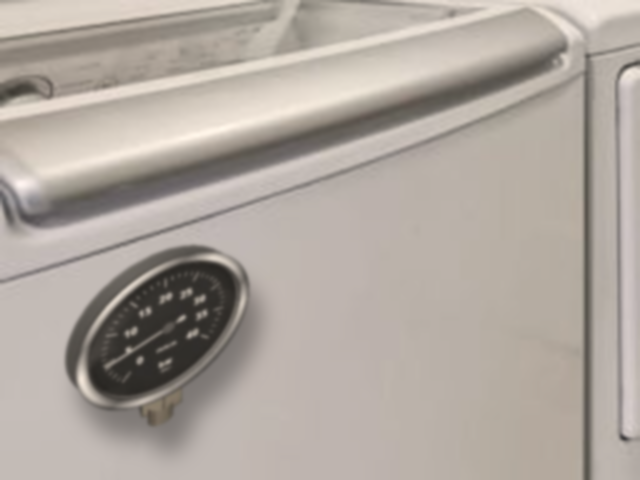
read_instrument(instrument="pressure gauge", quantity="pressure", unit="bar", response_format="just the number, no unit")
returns 5
